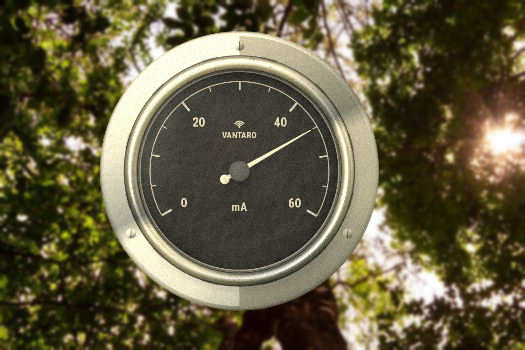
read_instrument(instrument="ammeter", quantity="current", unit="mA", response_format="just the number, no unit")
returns 45
